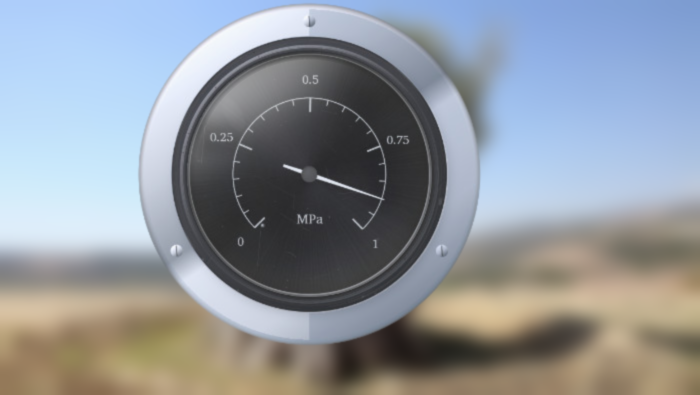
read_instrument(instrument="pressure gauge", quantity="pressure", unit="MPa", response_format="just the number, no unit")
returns 0.9
